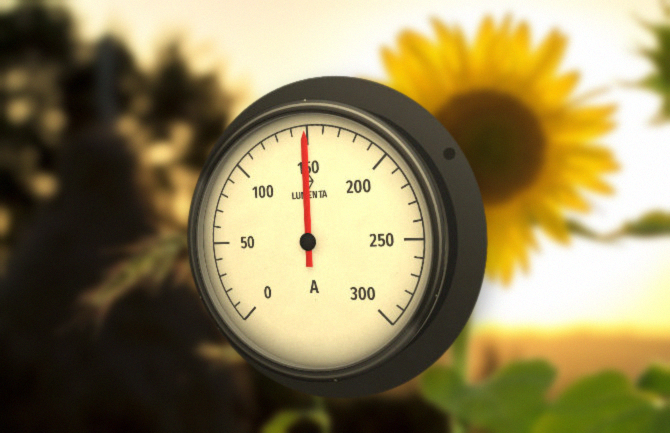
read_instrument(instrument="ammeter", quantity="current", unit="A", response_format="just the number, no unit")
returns 150
